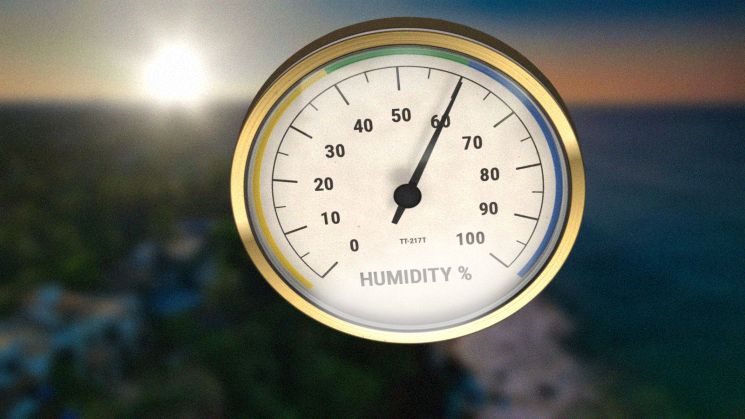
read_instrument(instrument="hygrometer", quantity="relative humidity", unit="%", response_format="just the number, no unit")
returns 60
